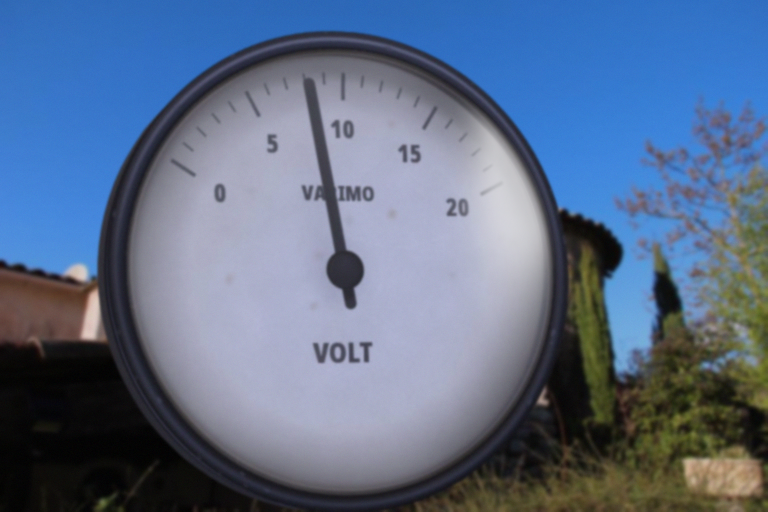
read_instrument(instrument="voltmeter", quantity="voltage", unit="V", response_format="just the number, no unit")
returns 8
